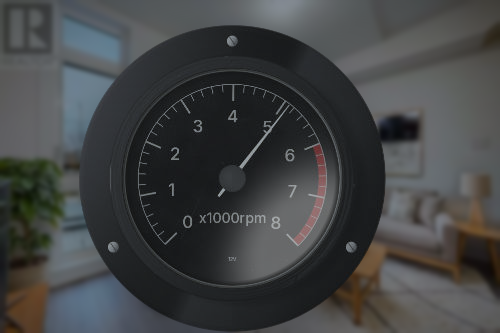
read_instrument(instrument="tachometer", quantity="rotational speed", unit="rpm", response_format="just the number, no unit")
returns 5100
